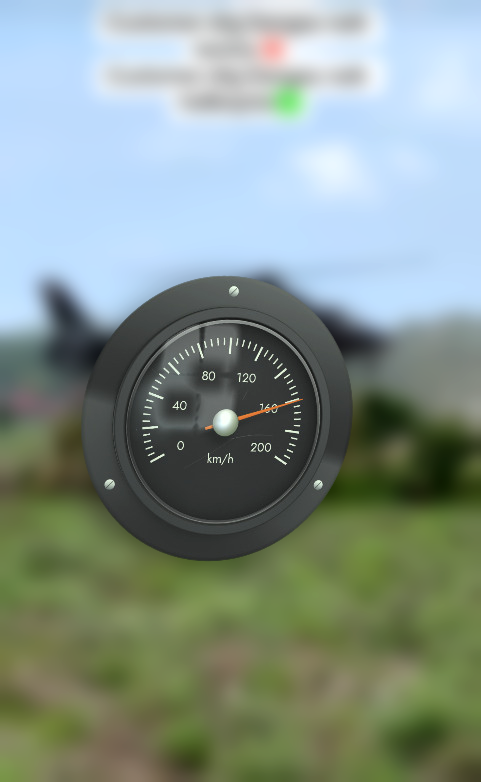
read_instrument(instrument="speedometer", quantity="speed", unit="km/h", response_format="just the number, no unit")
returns 160
